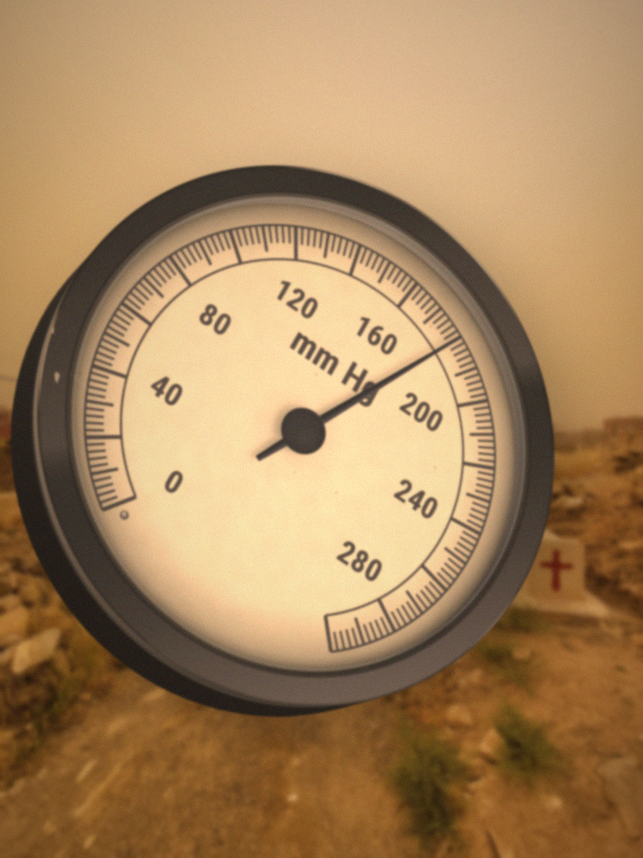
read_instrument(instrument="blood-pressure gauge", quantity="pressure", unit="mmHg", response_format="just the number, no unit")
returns 180
